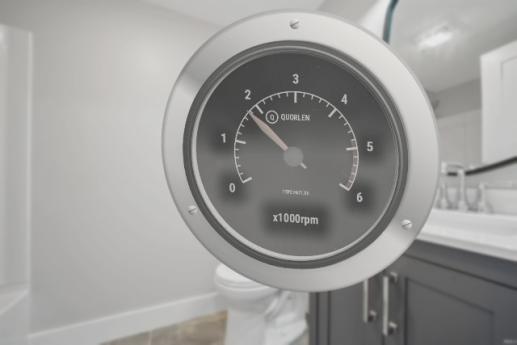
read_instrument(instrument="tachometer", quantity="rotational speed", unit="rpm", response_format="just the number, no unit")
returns 1800
